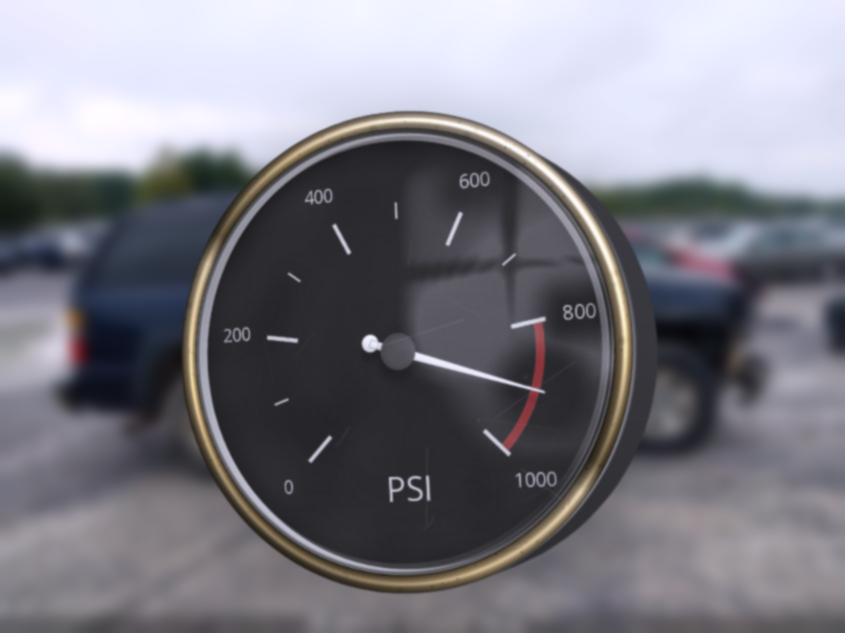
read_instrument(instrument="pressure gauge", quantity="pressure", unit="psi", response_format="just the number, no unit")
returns 900
